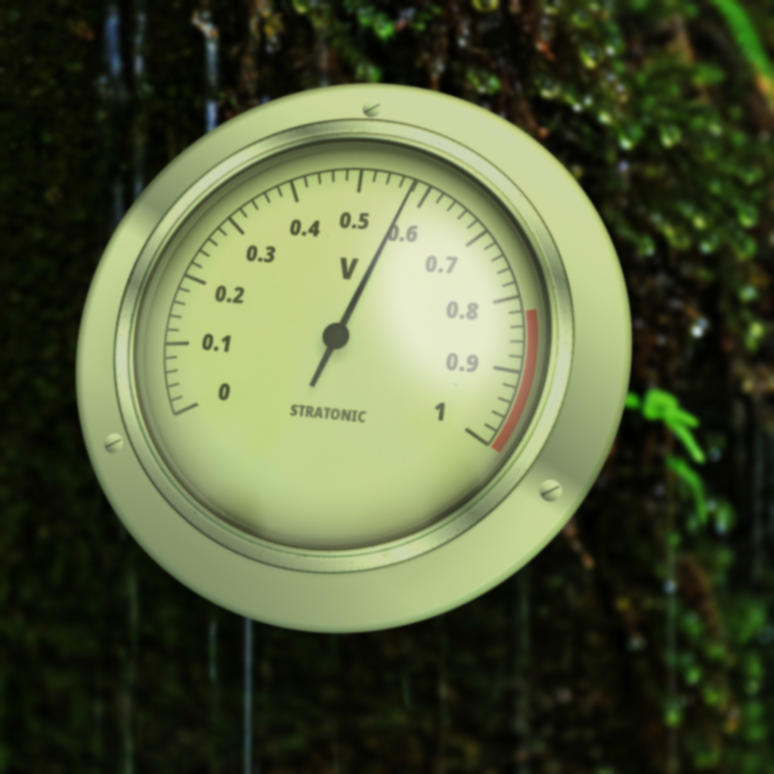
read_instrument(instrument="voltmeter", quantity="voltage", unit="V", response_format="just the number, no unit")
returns 0.58
